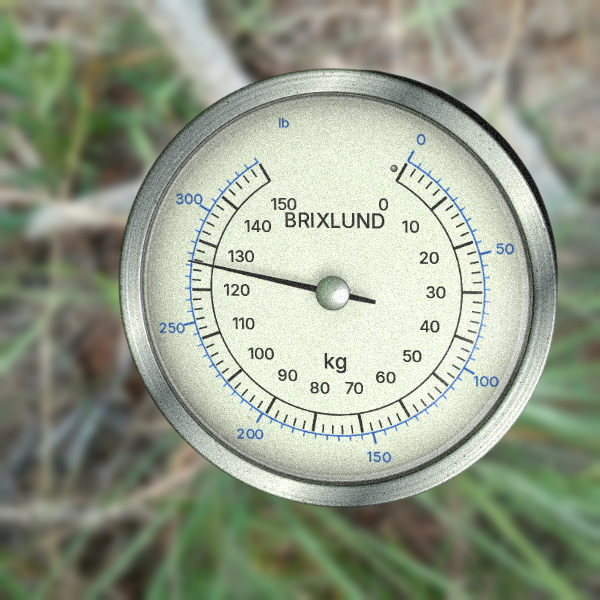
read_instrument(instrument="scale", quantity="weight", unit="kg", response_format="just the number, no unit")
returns 126
